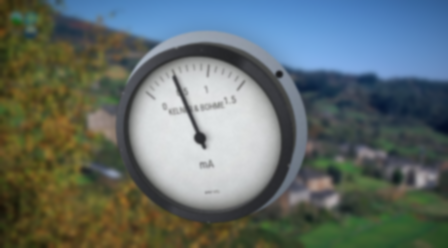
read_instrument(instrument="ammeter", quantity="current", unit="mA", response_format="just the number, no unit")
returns 0.5
